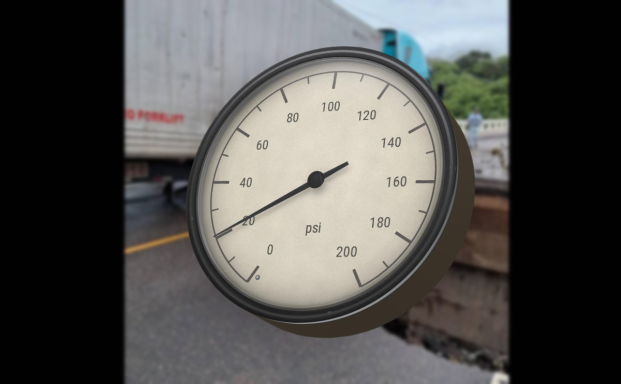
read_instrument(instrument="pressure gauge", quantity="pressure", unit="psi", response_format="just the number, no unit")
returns 20
